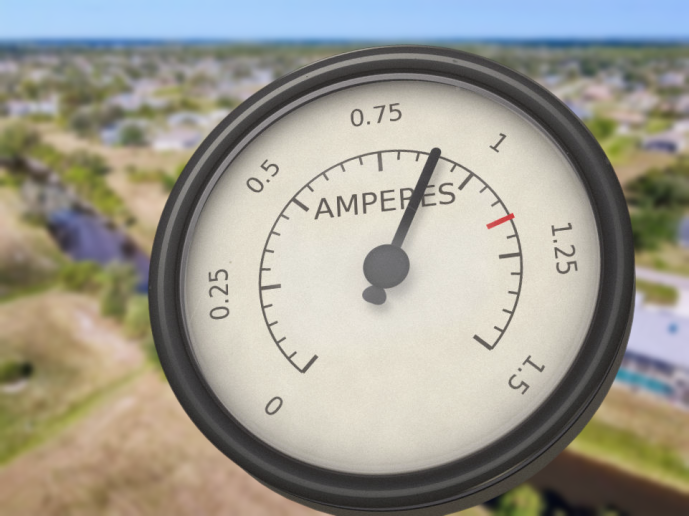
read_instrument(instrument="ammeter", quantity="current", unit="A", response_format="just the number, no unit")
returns 0.9
